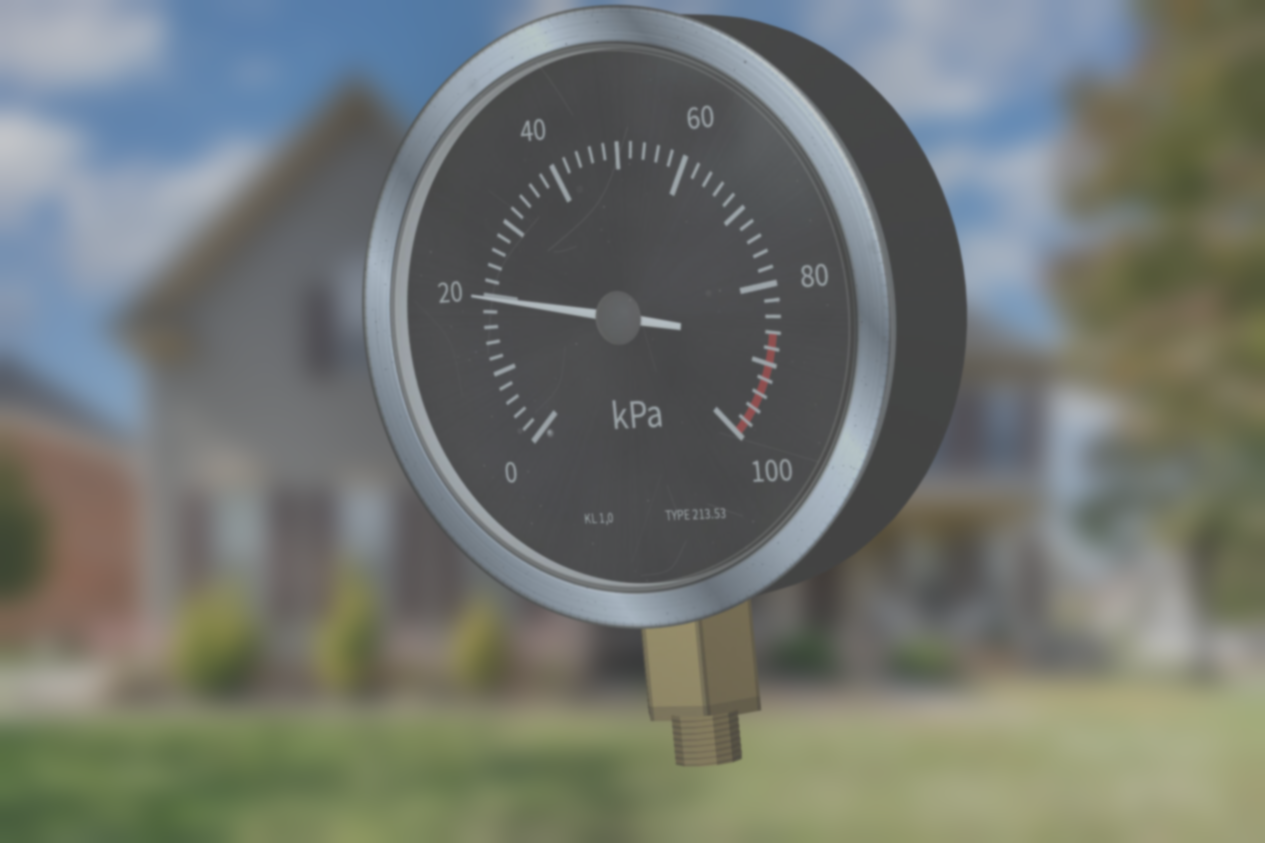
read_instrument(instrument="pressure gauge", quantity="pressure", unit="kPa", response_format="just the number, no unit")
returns 20
